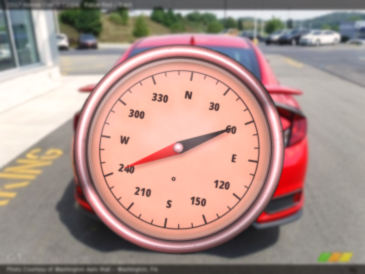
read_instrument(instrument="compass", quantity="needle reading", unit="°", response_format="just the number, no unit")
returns 240
